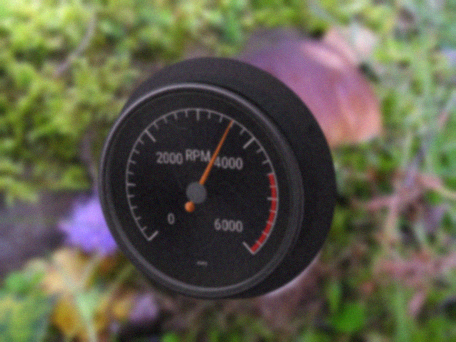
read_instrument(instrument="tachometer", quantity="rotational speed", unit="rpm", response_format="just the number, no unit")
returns 3600
